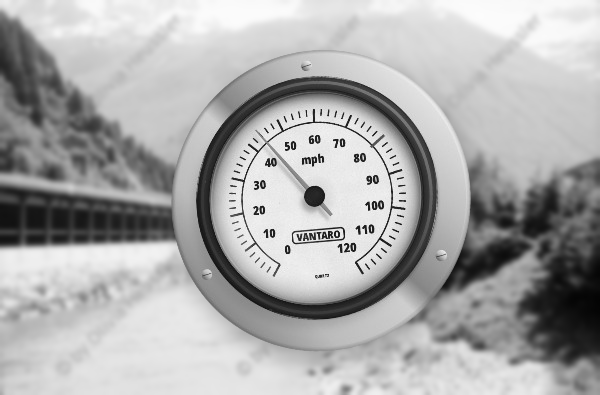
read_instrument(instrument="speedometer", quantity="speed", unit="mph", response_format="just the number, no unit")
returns 44
